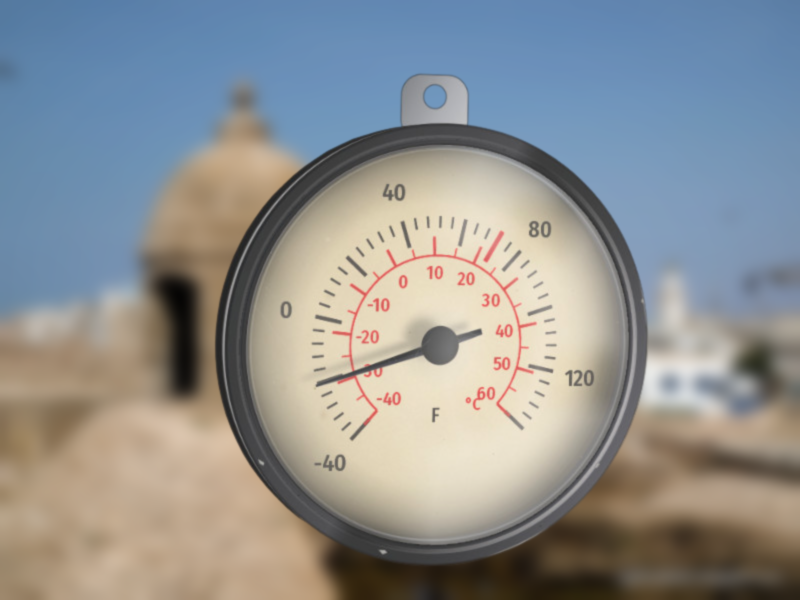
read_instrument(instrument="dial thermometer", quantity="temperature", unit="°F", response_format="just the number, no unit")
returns -20
